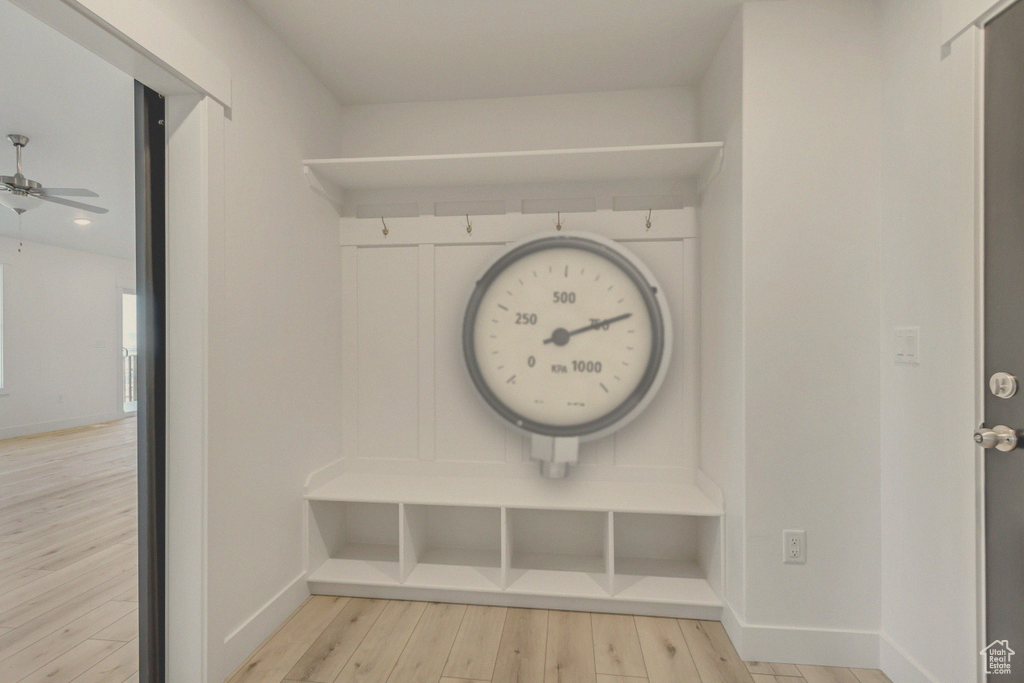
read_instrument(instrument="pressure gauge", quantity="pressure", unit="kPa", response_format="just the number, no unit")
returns 750
